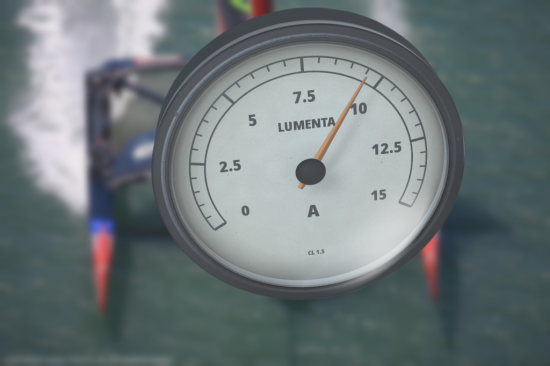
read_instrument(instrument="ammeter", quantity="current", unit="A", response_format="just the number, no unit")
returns 9.5
